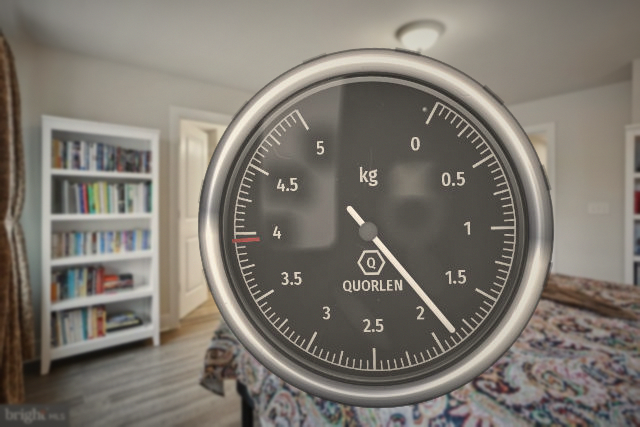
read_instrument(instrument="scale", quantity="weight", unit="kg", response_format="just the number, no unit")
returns 1.85
